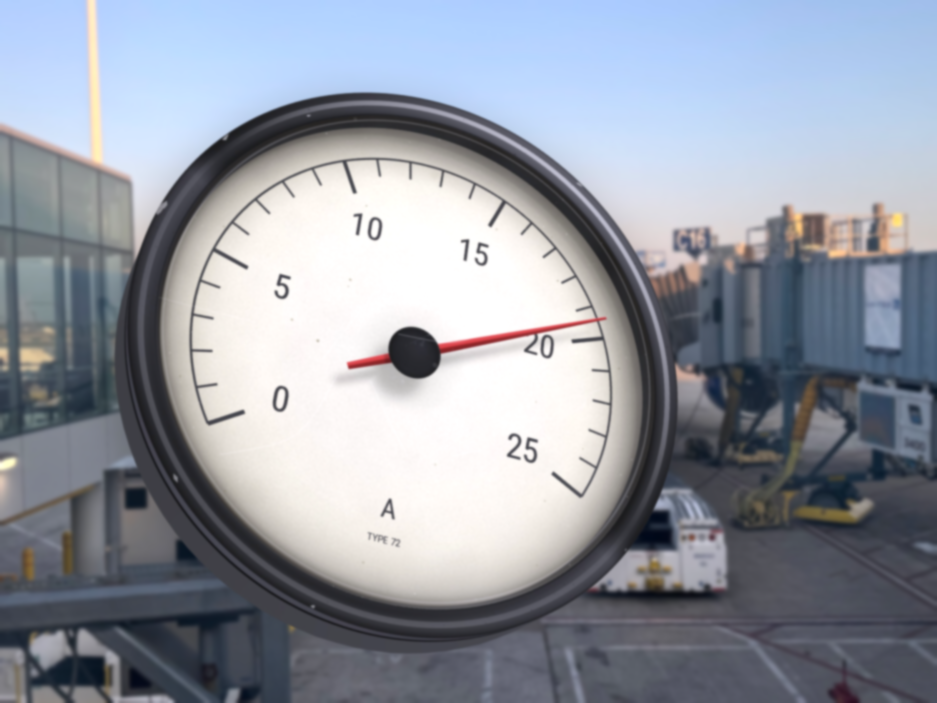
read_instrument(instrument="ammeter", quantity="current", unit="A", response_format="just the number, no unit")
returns 19.5
